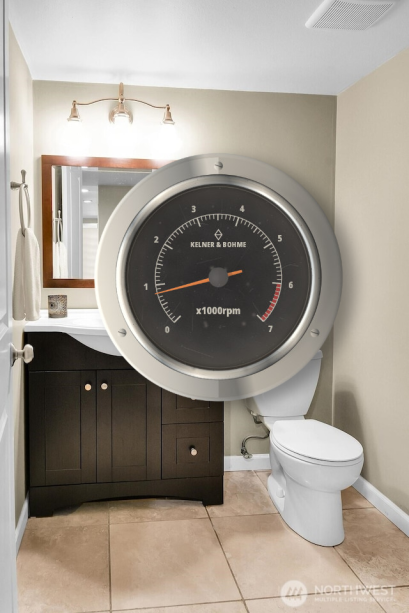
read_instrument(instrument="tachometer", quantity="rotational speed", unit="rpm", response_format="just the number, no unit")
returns 800
